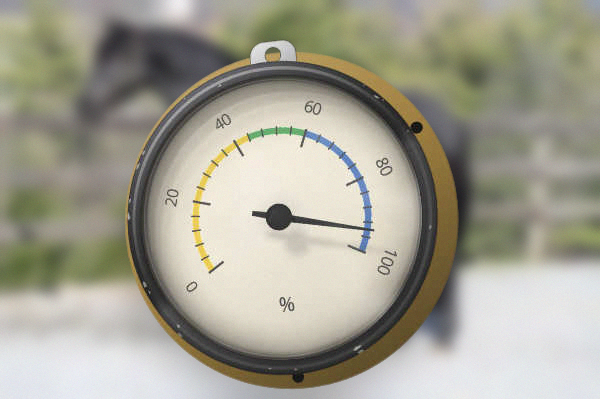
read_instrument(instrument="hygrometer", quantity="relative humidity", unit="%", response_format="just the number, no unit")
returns 94
